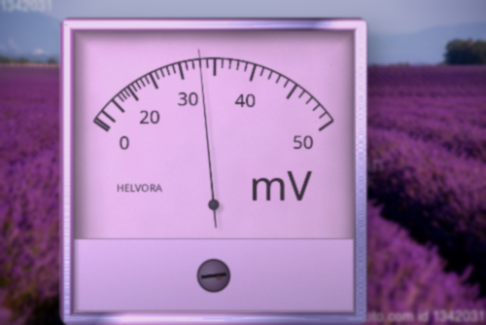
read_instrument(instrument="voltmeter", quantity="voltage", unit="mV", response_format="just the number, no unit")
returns 33
